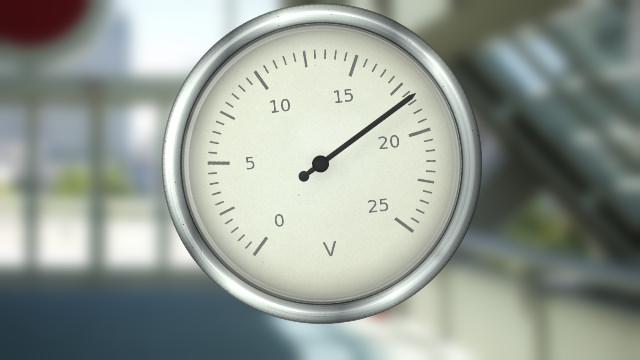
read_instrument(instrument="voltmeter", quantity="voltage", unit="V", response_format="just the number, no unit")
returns 18.25
